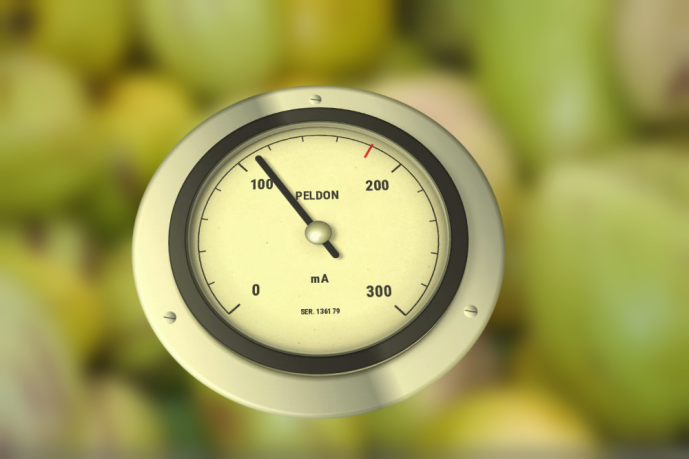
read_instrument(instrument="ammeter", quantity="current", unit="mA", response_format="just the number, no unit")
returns 110
